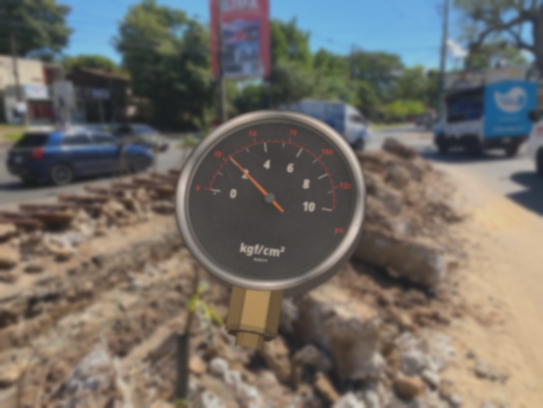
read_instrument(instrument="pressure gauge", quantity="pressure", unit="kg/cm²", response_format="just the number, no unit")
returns 2
